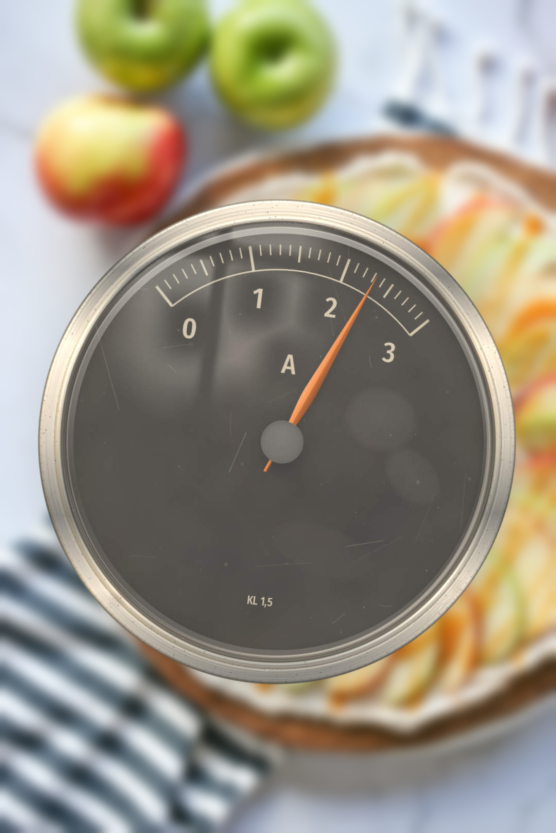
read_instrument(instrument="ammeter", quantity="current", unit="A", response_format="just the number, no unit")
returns 2.3
